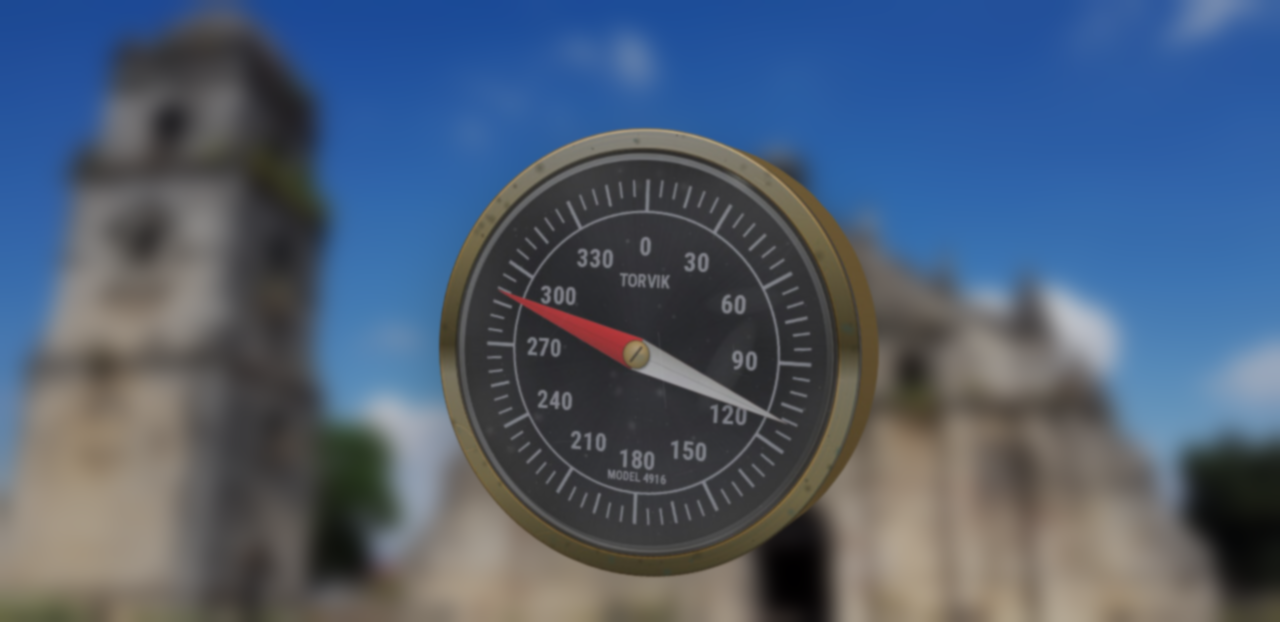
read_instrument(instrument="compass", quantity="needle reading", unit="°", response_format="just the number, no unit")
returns 290
